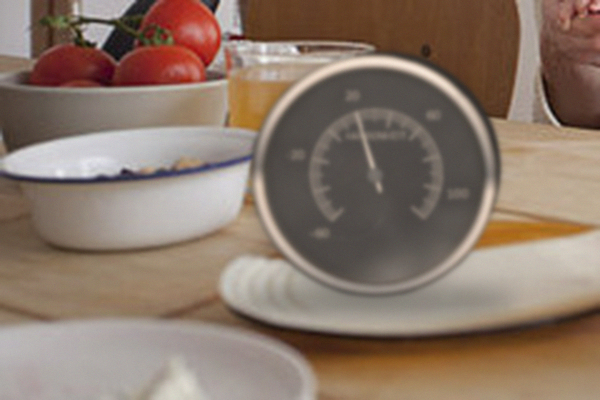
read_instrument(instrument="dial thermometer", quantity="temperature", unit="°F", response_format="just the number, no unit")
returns 20
